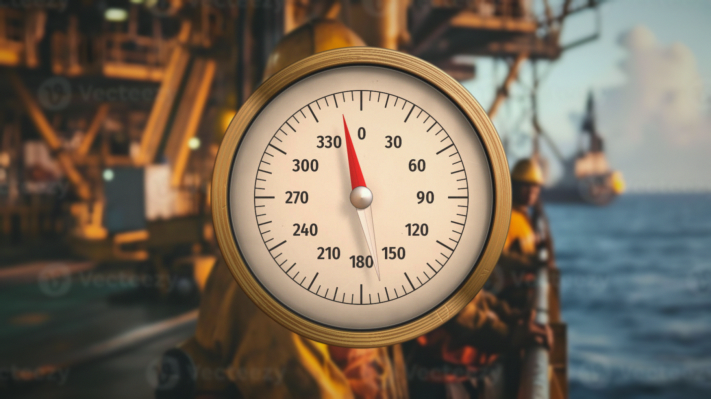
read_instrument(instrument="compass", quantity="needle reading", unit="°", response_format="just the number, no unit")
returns 347.5
